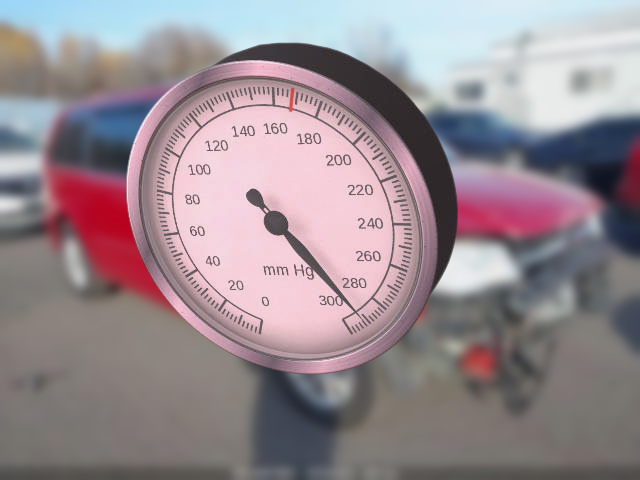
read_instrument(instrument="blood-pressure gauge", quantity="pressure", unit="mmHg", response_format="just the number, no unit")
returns 290
